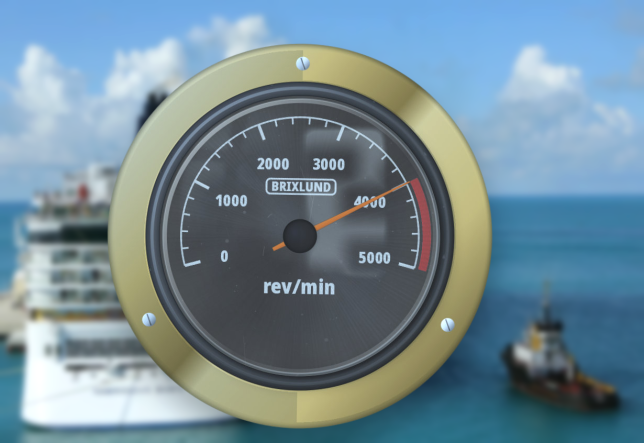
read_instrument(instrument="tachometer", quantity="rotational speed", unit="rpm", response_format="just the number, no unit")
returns 4000
